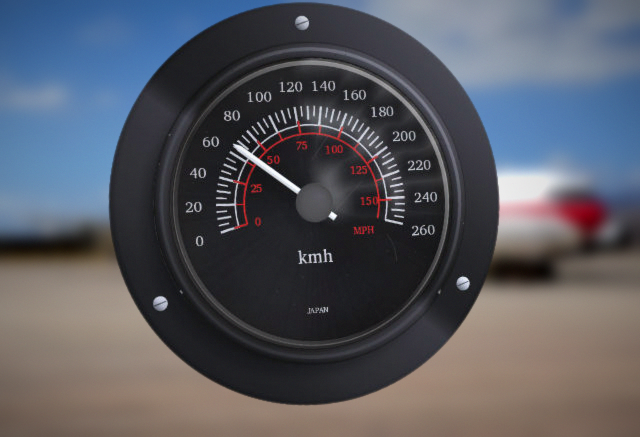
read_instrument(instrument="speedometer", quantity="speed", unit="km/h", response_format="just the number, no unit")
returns 65
